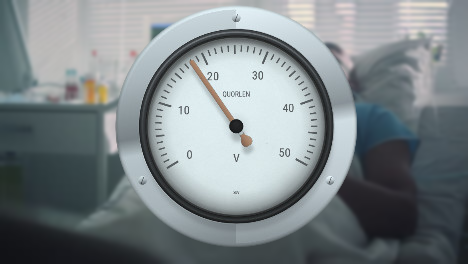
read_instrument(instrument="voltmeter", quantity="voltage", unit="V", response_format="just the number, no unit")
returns 18
